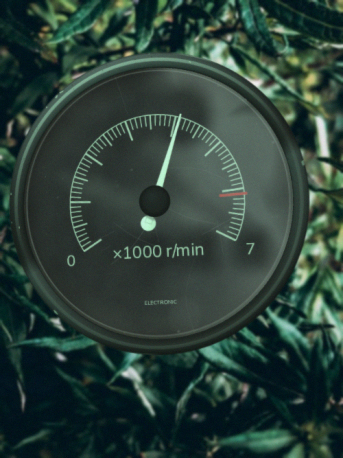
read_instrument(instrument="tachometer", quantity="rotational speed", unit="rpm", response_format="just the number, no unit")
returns 4100
